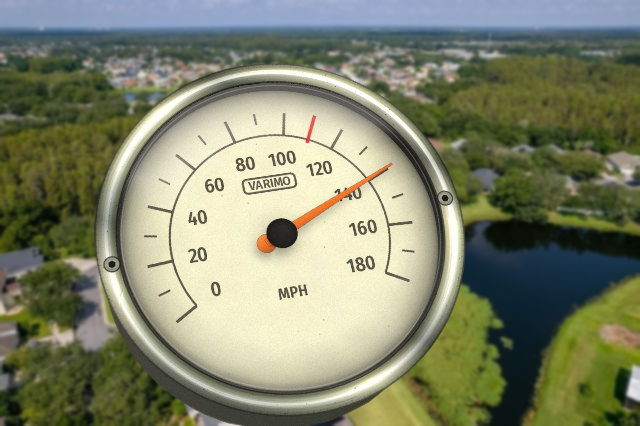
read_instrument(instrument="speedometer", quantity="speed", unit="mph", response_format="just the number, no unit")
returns 140
